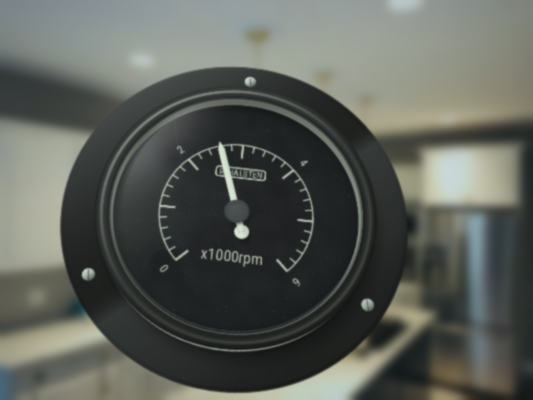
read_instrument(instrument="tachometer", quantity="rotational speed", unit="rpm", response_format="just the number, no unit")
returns 2600
